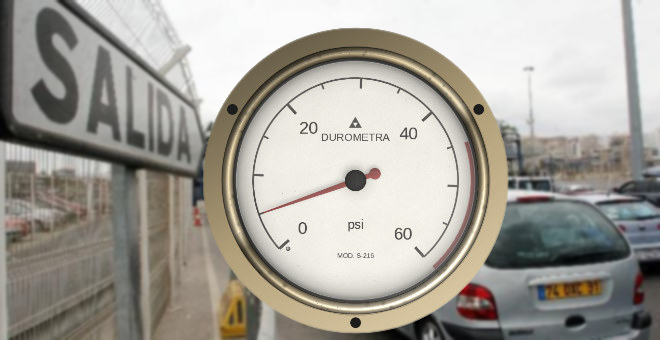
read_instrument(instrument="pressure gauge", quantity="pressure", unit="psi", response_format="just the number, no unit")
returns 5
